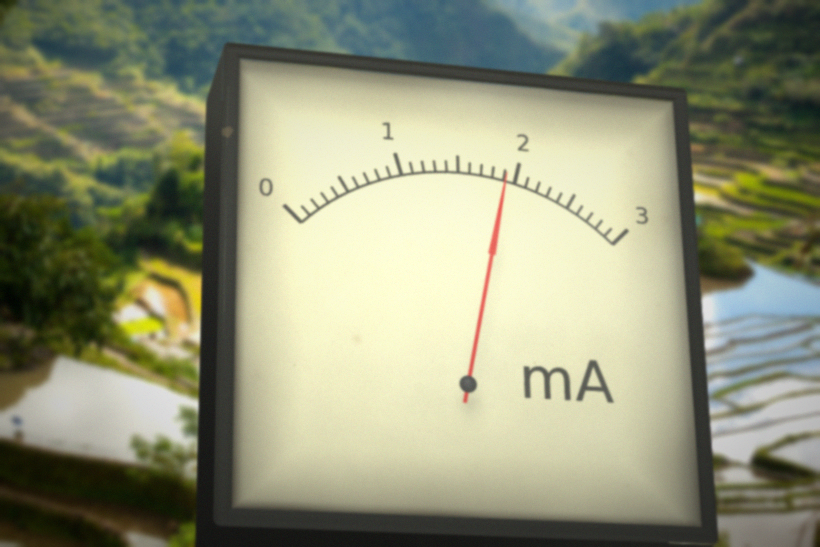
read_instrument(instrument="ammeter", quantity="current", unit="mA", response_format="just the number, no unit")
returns 1.9
